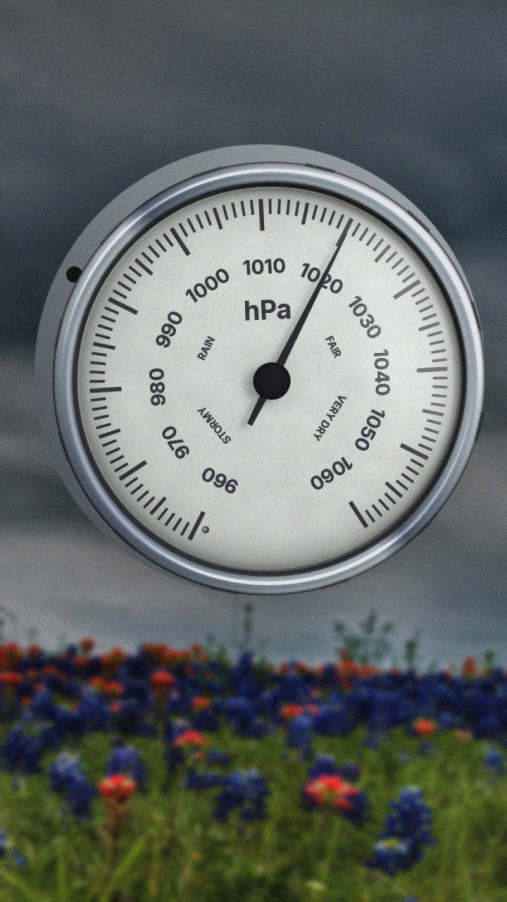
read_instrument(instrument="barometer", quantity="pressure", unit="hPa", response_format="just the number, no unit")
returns 1020
